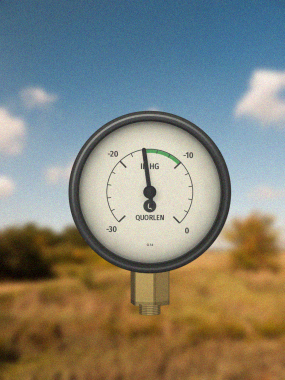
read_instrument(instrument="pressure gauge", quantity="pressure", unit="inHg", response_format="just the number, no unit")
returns -16
